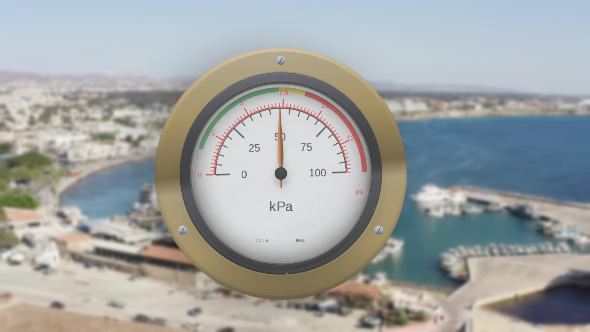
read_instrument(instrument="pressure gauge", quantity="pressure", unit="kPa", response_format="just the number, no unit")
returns 50
